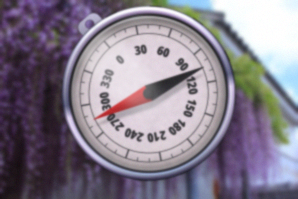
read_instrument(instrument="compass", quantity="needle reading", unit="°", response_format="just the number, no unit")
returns 285
